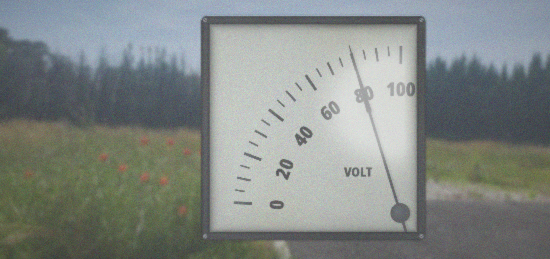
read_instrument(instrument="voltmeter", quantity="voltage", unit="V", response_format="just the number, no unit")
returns 80
